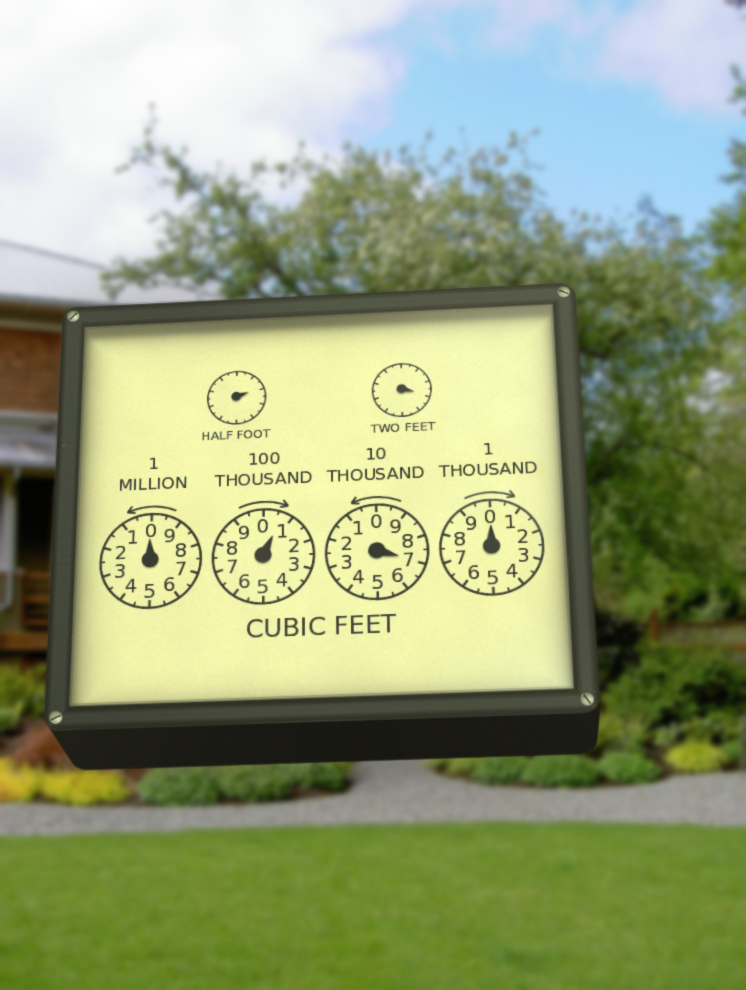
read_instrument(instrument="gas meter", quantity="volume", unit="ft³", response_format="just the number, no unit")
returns 7000
